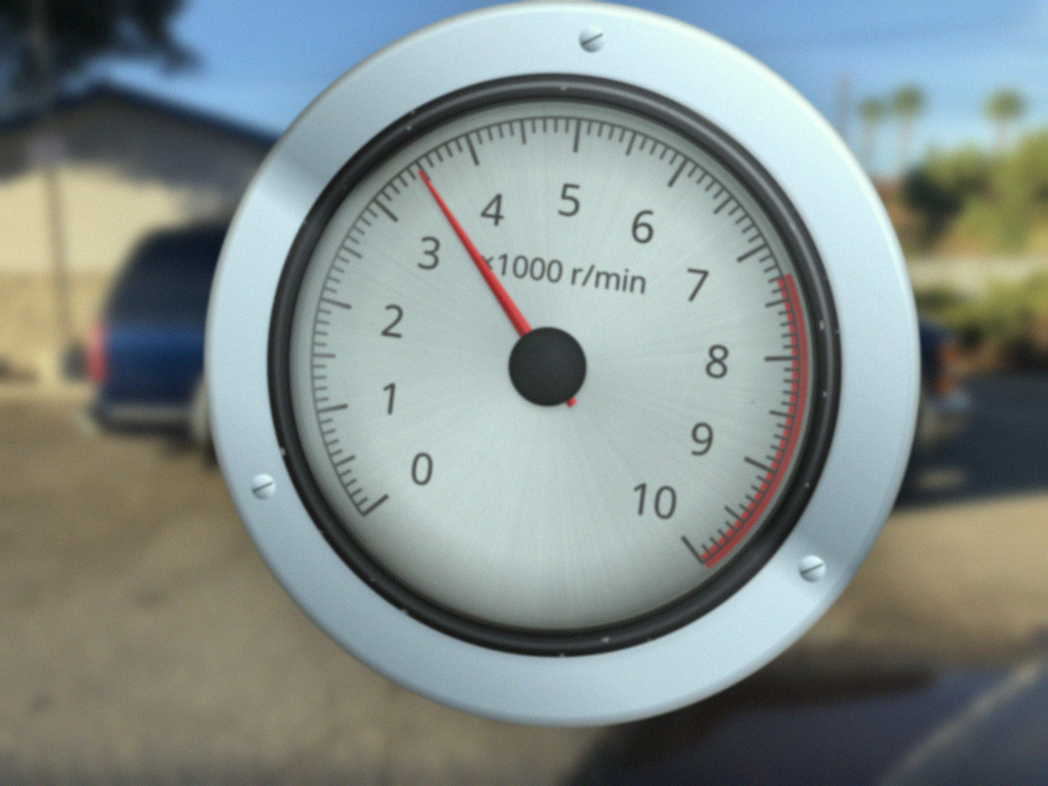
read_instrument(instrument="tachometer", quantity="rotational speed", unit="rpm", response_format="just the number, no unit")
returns 3500
